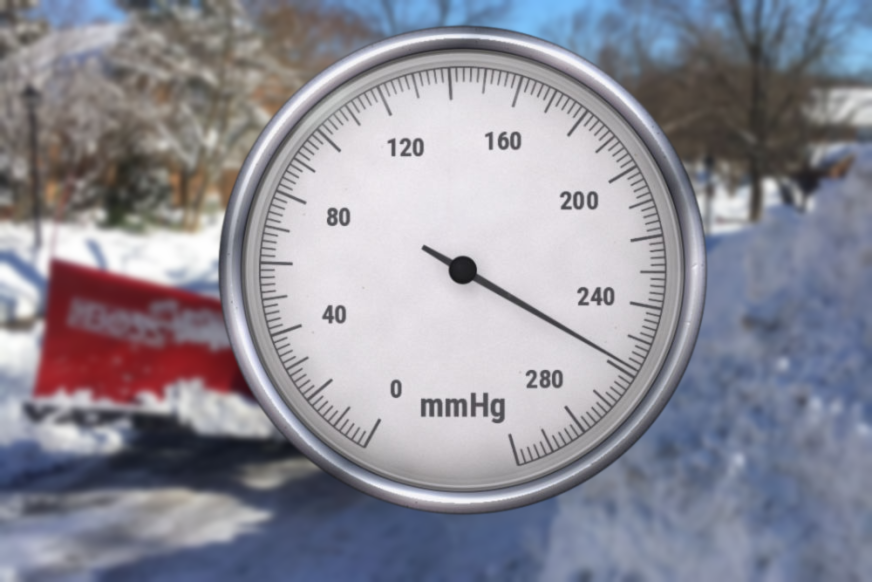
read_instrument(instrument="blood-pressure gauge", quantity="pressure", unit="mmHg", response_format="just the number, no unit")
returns 258
